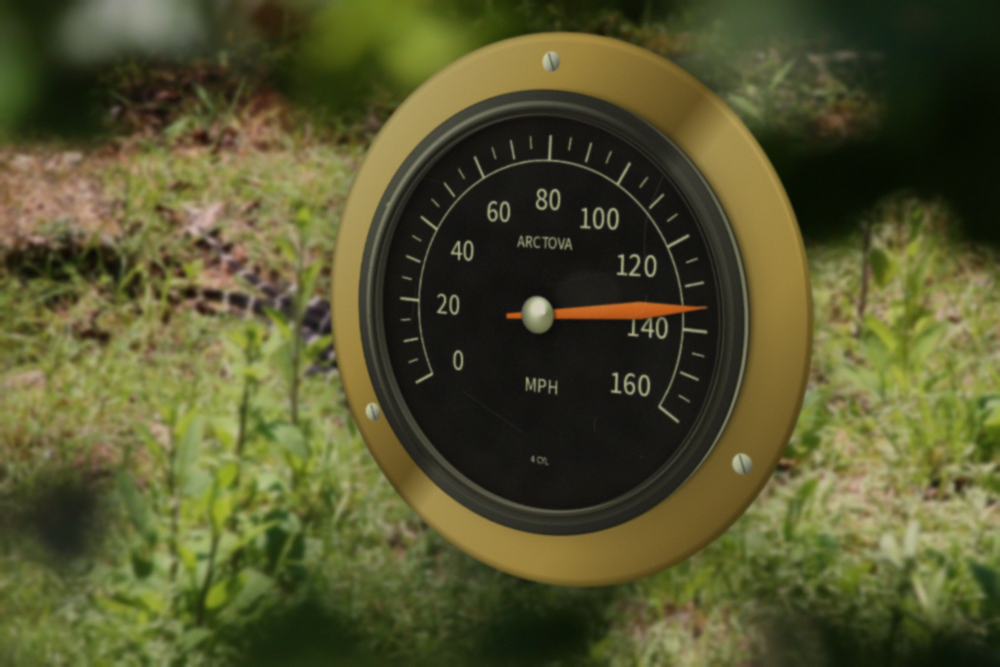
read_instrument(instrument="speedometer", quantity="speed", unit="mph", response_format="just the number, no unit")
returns 135
